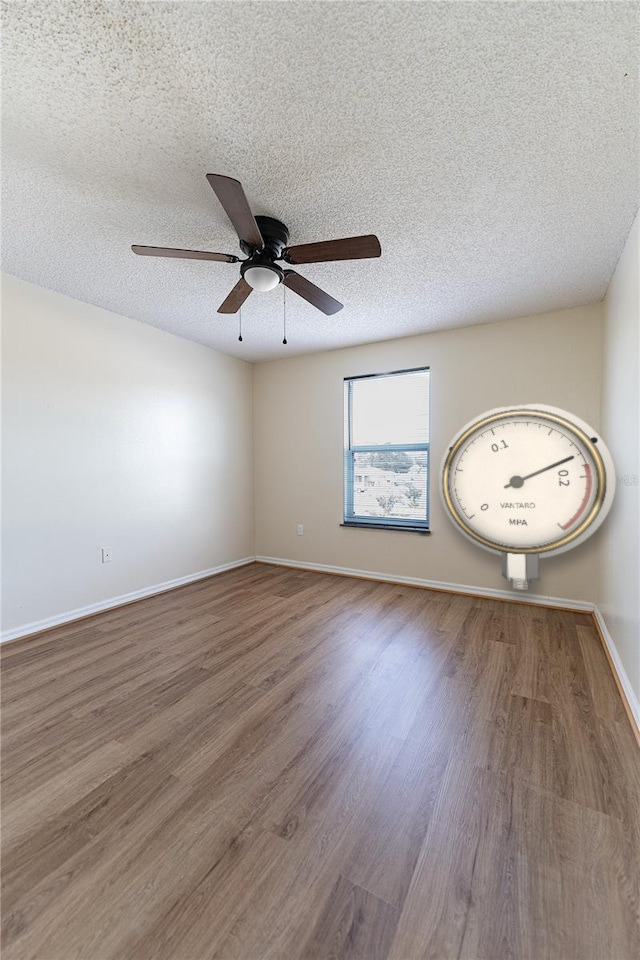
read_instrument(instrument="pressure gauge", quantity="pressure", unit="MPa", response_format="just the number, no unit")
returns 0.18
